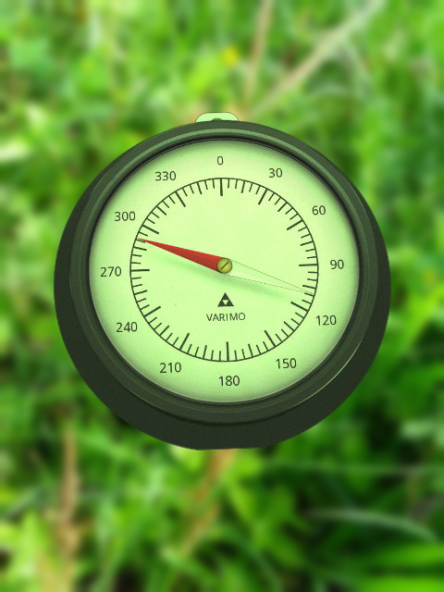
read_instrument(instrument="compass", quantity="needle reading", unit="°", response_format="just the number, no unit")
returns 290
